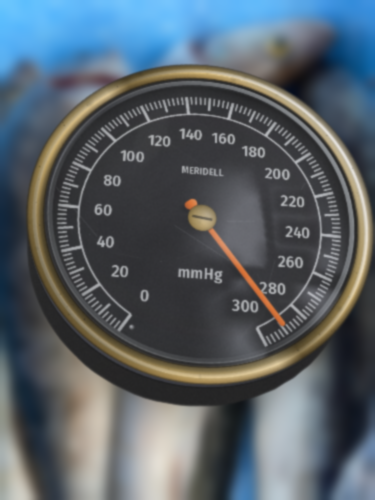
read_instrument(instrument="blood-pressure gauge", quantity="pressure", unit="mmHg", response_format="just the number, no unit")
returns 290
